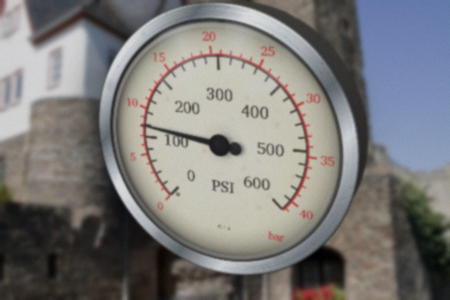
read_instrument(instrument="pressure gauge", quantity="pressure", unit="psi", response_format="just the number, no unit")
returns 120
